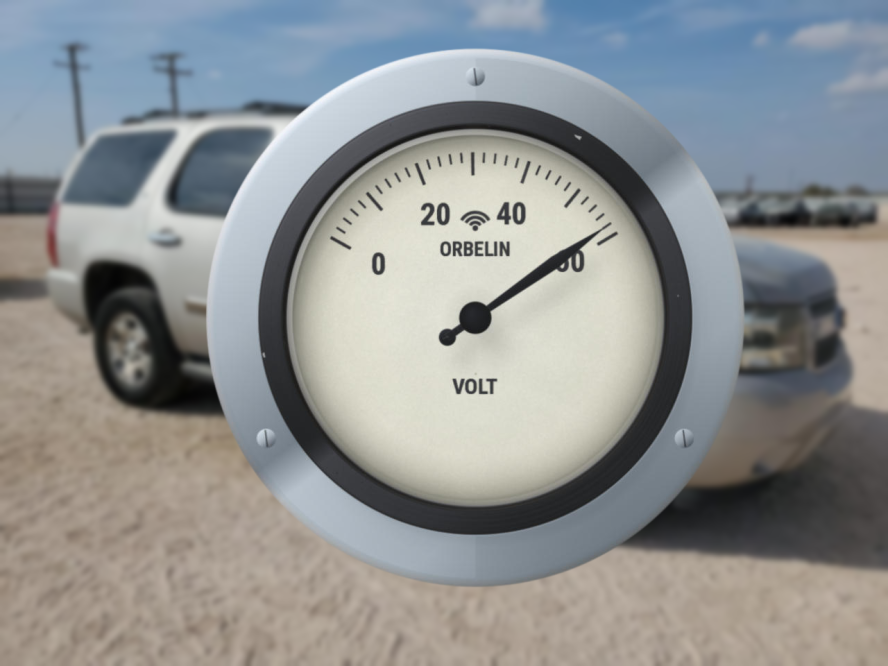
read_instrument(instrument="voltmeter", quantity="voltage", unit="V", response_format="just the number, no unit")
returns 58
